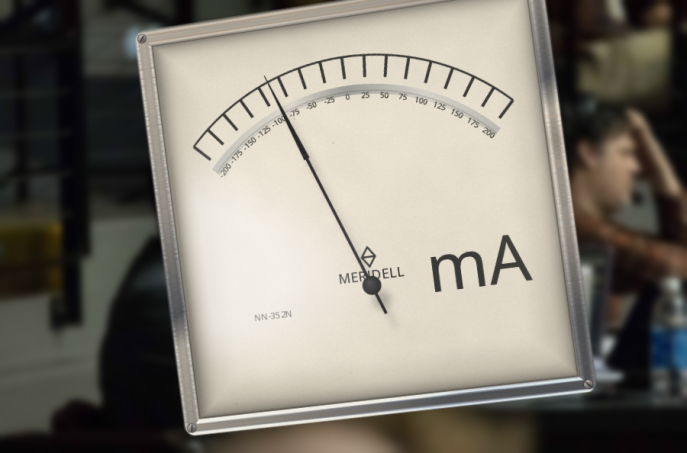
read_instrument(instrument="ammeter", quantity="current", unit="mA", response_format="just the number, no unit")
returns -87.5
